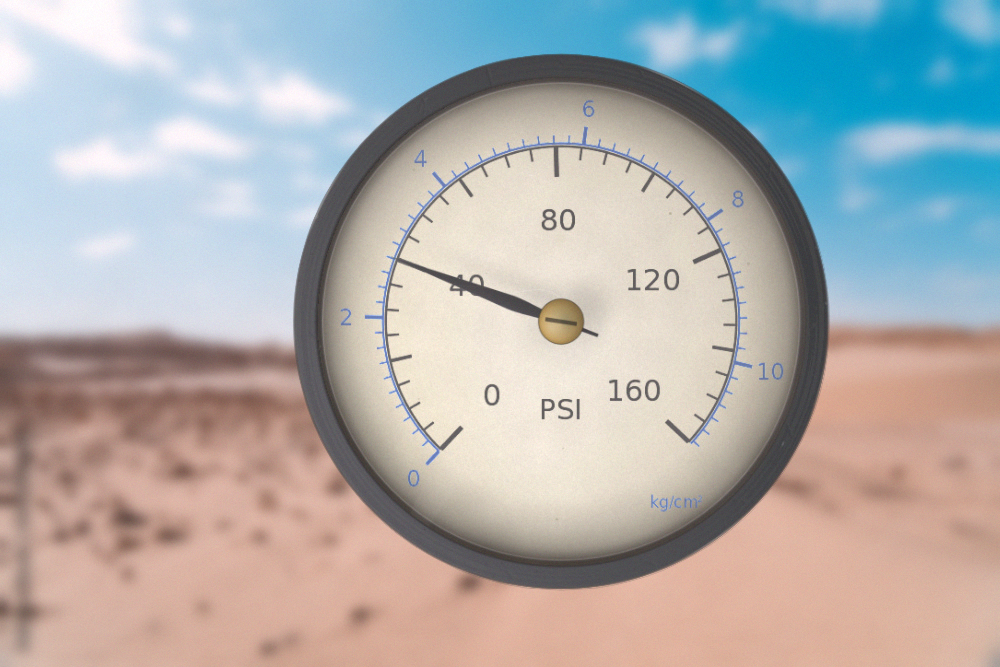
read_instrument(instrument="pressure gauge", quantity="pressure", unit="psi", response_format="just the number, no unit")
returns 40
